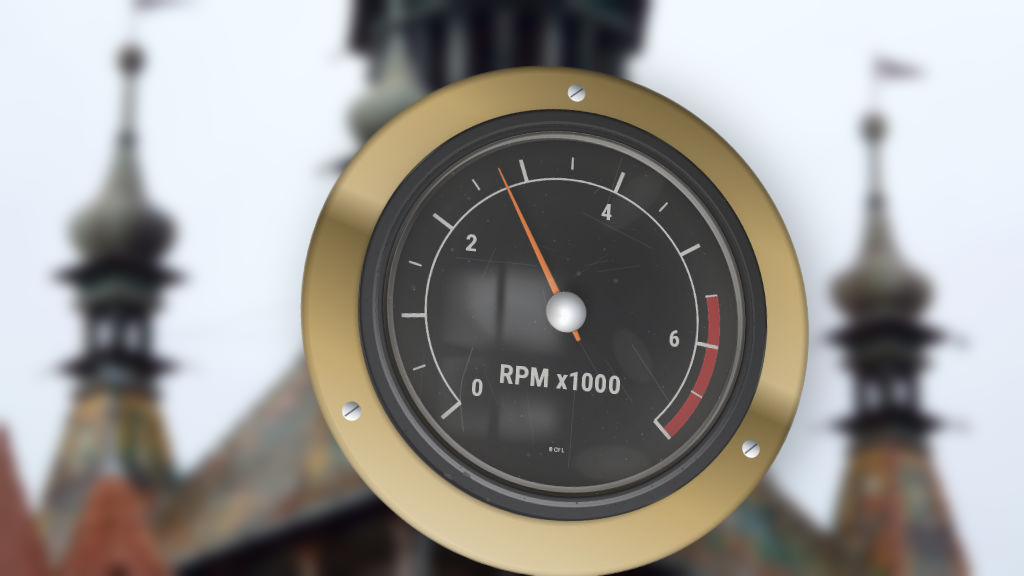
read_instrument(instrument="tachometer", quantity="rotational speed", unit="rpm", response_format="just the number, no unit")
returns 2750
